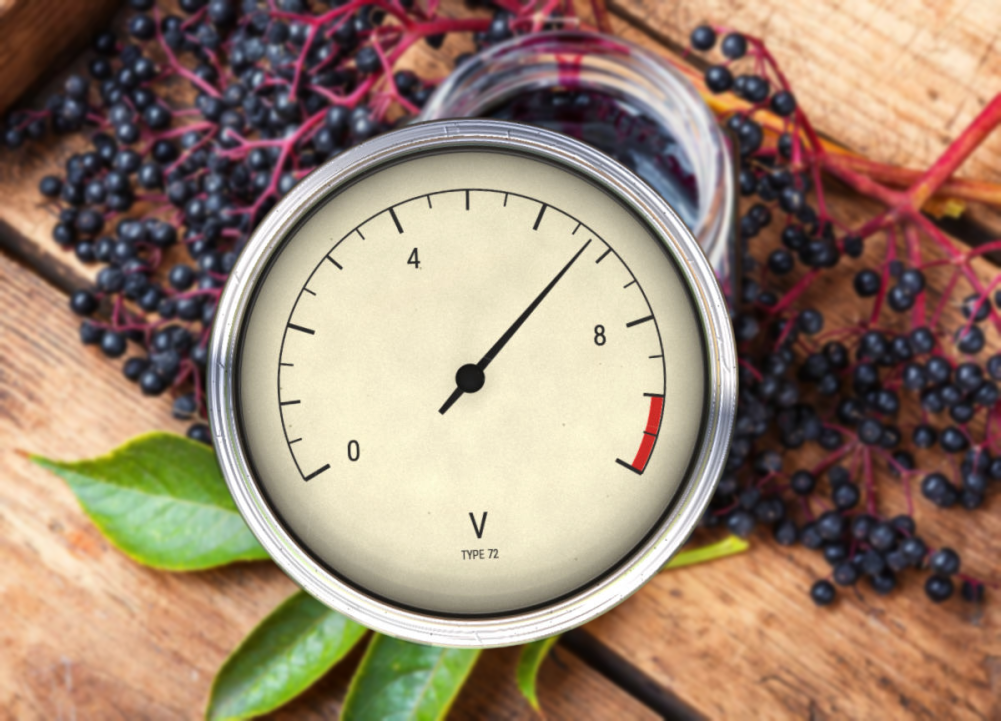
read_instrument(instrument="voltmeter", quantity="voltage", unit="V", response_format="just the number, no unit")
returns 6.75
